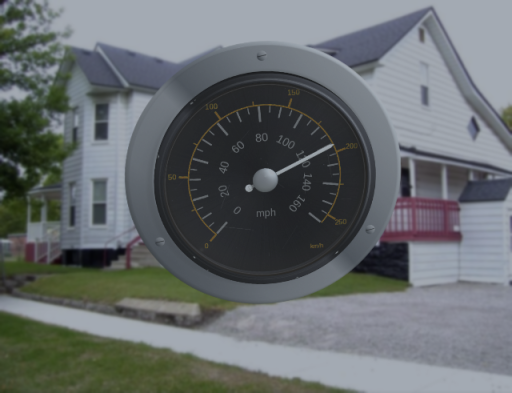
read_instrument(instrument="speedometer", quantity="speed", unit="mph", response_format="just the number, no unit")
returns 120
